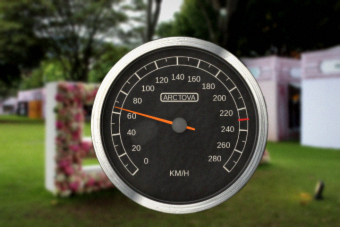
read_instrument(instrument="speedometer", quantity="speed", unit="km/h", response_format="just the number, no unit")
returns 65
